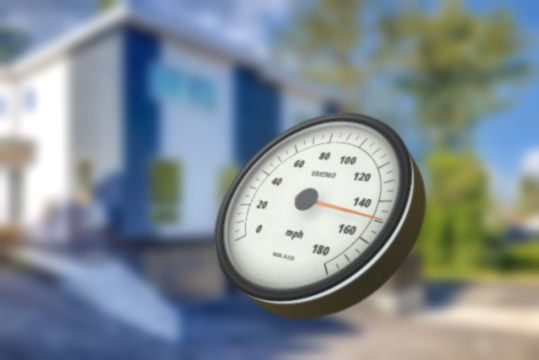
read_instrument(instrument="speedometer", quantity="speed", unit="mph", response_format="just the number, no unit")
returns 150
